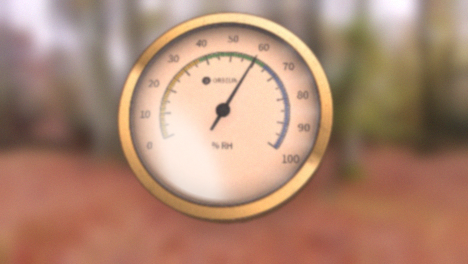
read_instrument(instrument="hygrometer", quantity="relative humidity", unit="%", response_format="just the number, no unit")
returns 60
